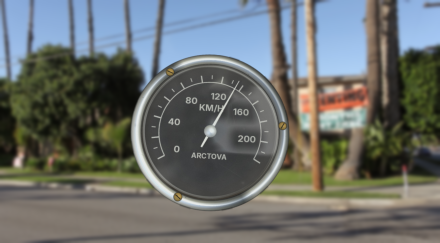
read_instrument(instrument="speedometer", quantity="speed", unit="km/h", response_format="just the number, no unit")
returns 135
